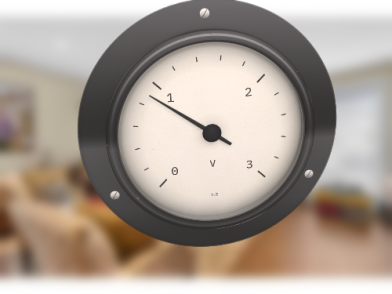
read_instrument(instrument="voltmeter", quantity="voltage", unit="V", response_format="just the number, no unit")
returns 0.9
